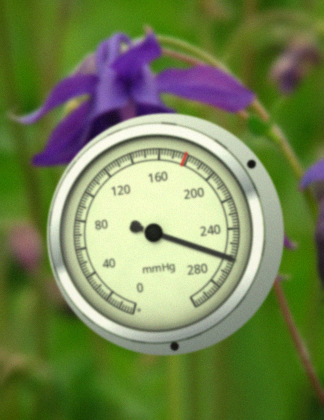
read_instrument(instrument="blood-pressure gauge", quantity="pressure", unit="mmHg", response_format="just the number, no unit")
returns 260
